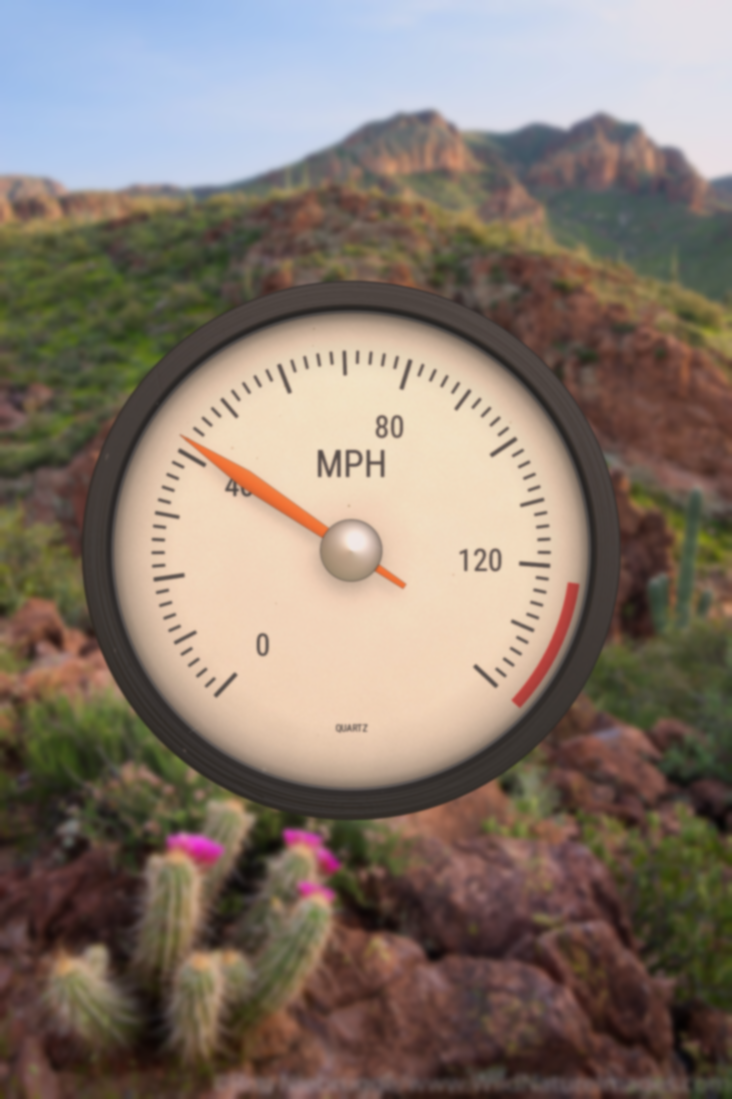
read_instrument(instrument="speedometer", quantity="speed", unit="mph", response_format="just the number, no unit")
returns 42
